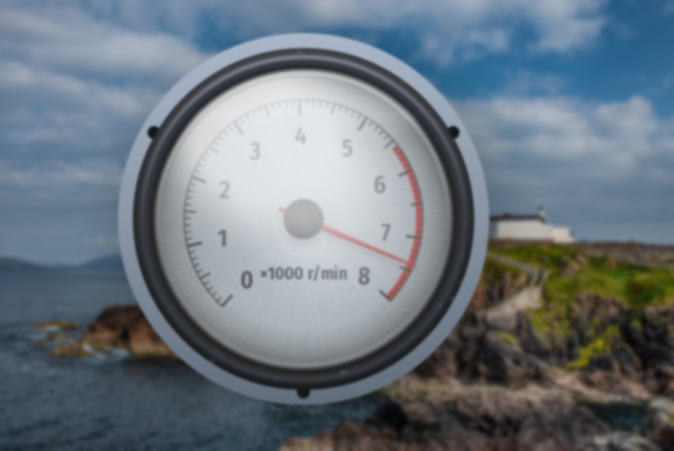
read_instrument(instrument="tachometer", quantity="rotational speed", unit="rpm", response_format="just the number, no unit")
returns 7400
